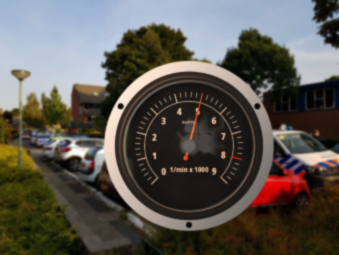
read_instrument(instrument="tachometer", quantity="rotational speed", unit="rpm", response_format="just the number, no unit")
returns 5000
